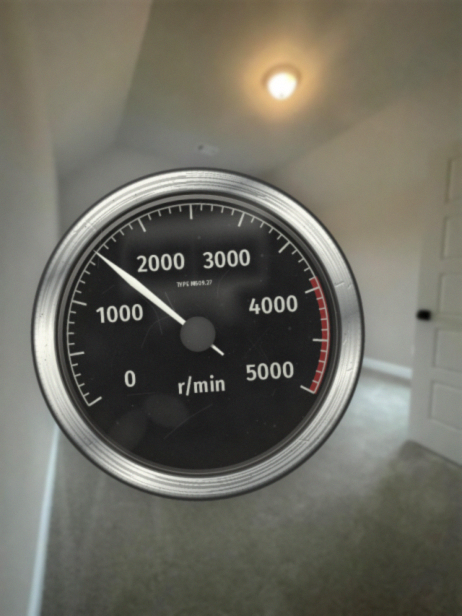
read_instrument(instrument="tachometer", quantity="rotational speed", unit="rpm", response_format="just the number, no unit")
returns 1500
